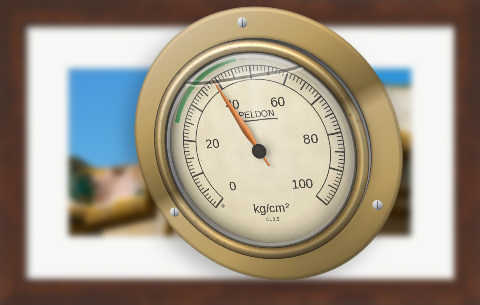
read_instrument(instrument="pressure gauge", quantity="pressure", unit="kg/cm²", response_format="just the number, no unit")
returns 40
